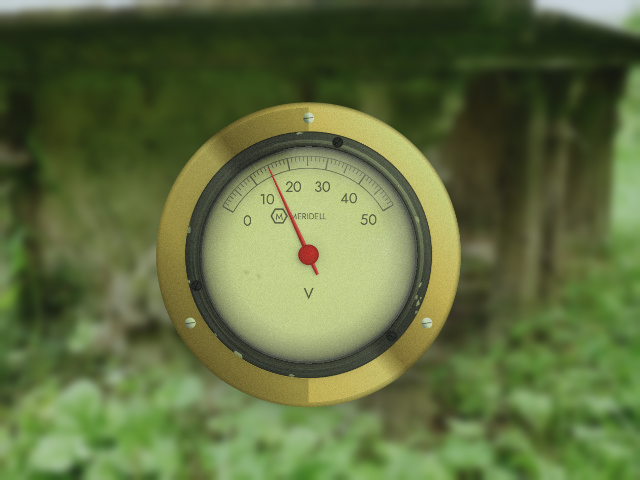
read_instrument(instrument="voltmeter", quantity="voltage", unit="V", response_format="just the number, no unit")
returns 15
